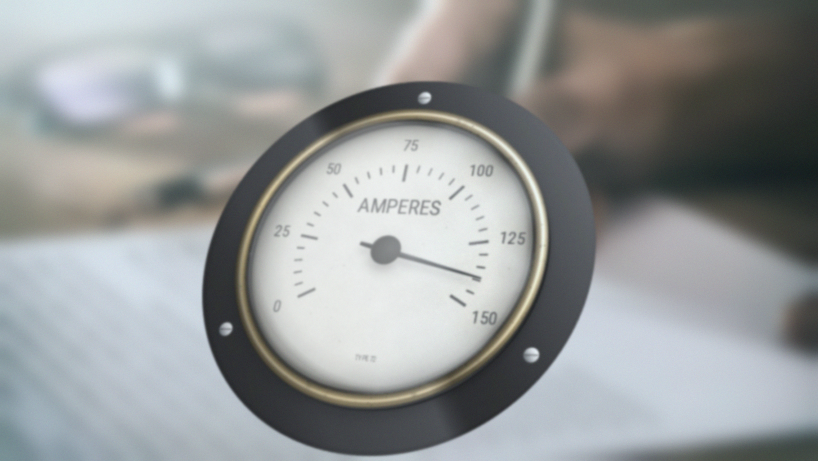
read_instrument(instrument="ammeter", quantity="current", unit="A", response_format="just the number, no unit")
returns 140
